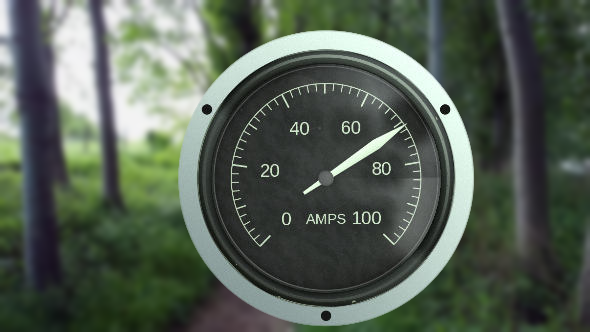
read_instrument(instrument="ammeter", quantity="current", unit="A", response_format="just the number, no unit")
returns 71
